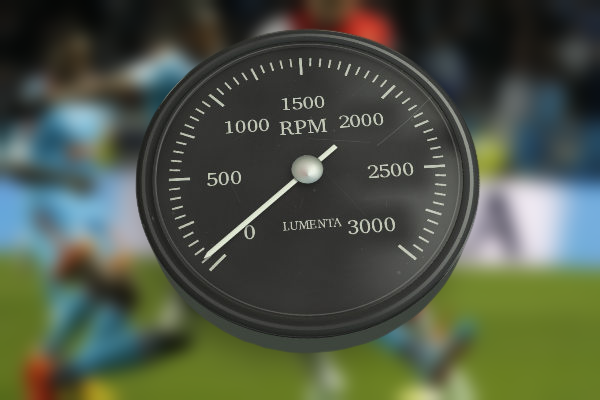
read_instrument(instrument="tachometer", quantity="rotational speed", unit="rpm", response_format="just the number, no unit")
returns 50
